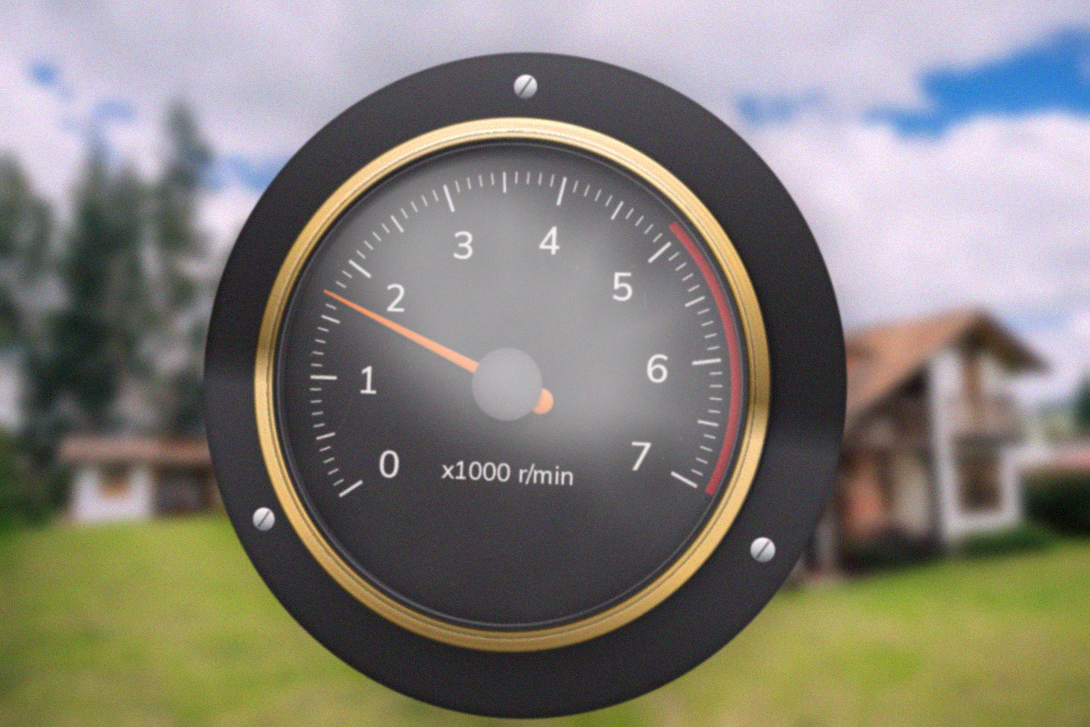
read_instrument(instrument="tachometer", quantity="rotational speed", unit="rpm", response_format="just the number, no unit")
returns 1700
